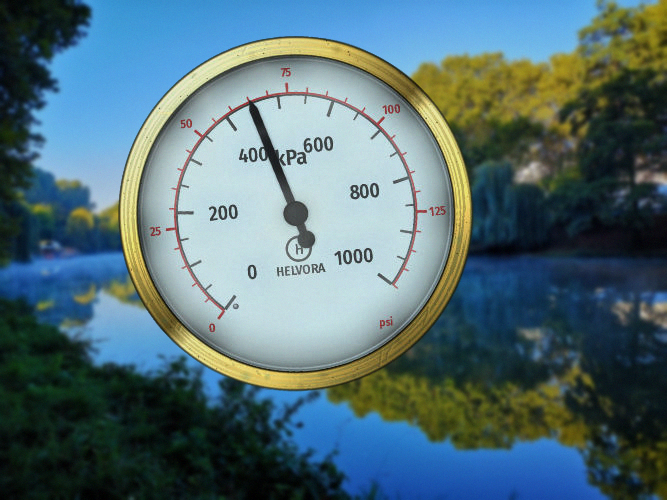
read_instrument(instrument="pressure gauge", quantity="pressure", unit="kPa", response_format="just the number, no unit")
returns 450
